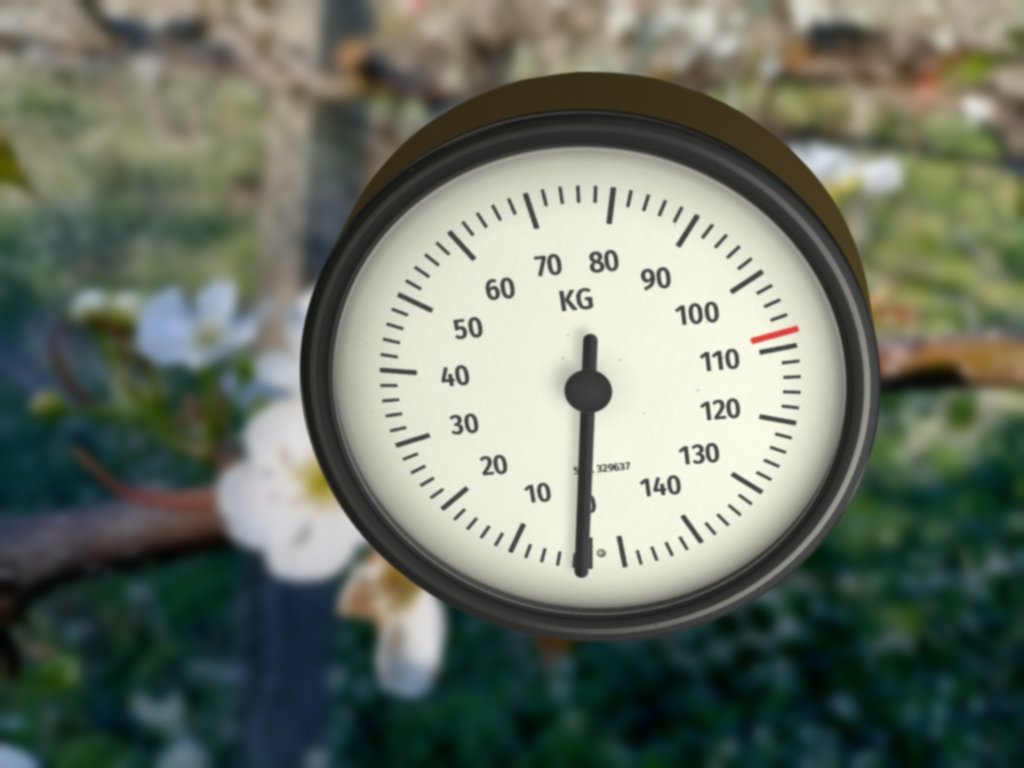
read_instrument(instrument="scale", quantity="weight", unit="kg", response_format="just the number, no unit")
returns 1
